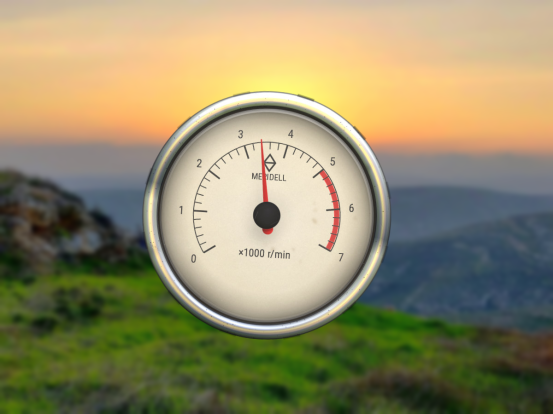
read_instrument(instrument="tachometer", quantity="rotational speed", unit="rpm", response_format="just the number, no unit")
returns 3400
